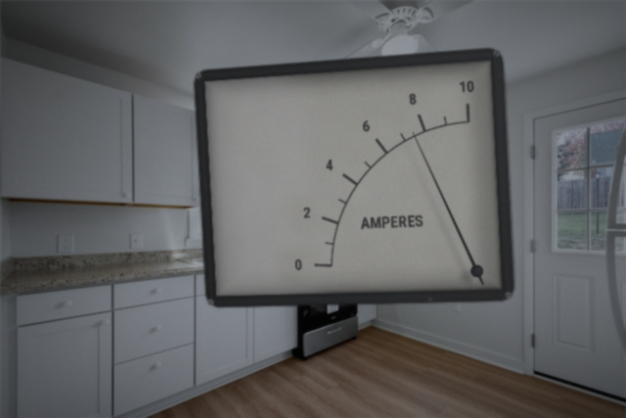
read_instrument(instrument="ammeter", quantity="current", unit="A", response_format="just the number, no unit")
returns 7.5
